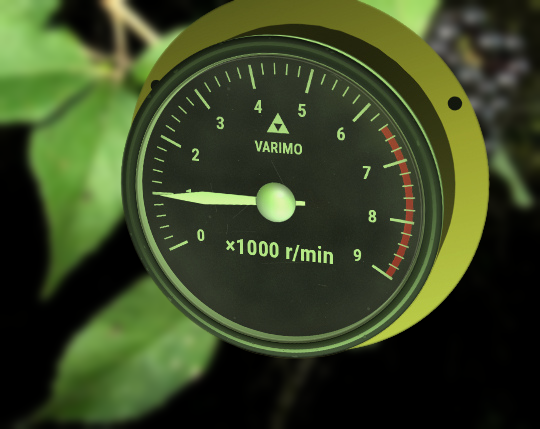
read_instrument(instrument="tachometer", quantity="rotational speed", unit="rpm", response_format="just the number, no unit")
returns 1000
